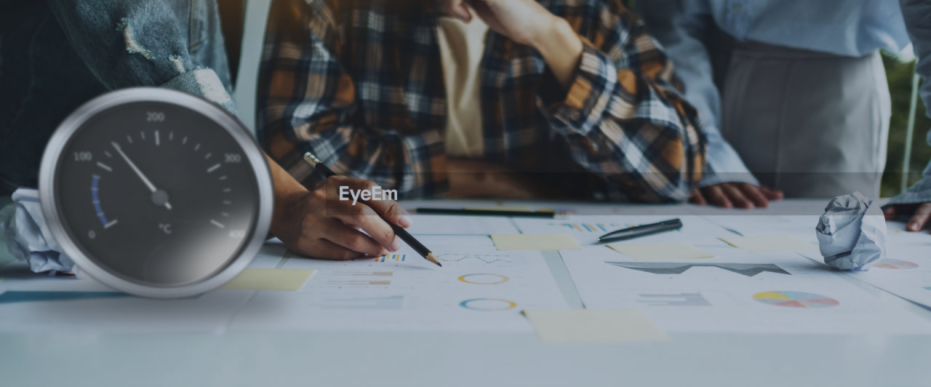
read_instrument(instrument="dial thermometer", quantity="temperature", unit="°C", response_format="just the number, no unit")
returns 140
